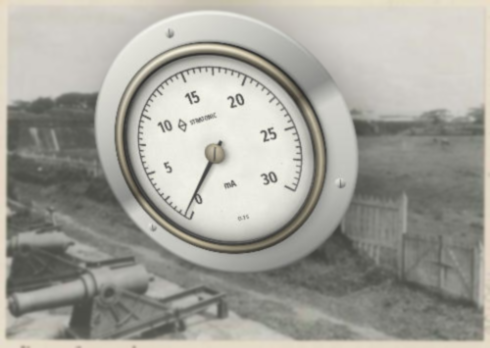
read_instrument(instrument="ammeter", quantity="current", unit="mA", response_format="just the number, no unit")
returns 0.5
